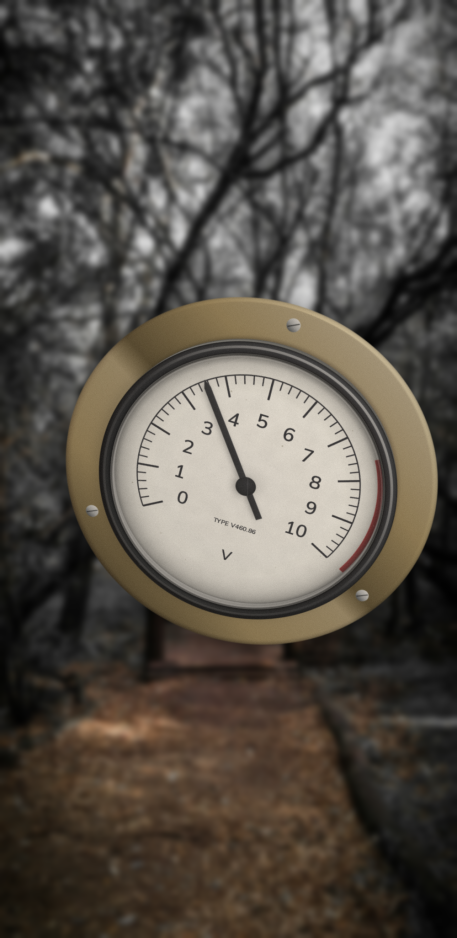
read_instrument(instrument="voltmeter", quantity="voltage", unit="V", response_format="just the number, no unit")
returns 3.6
